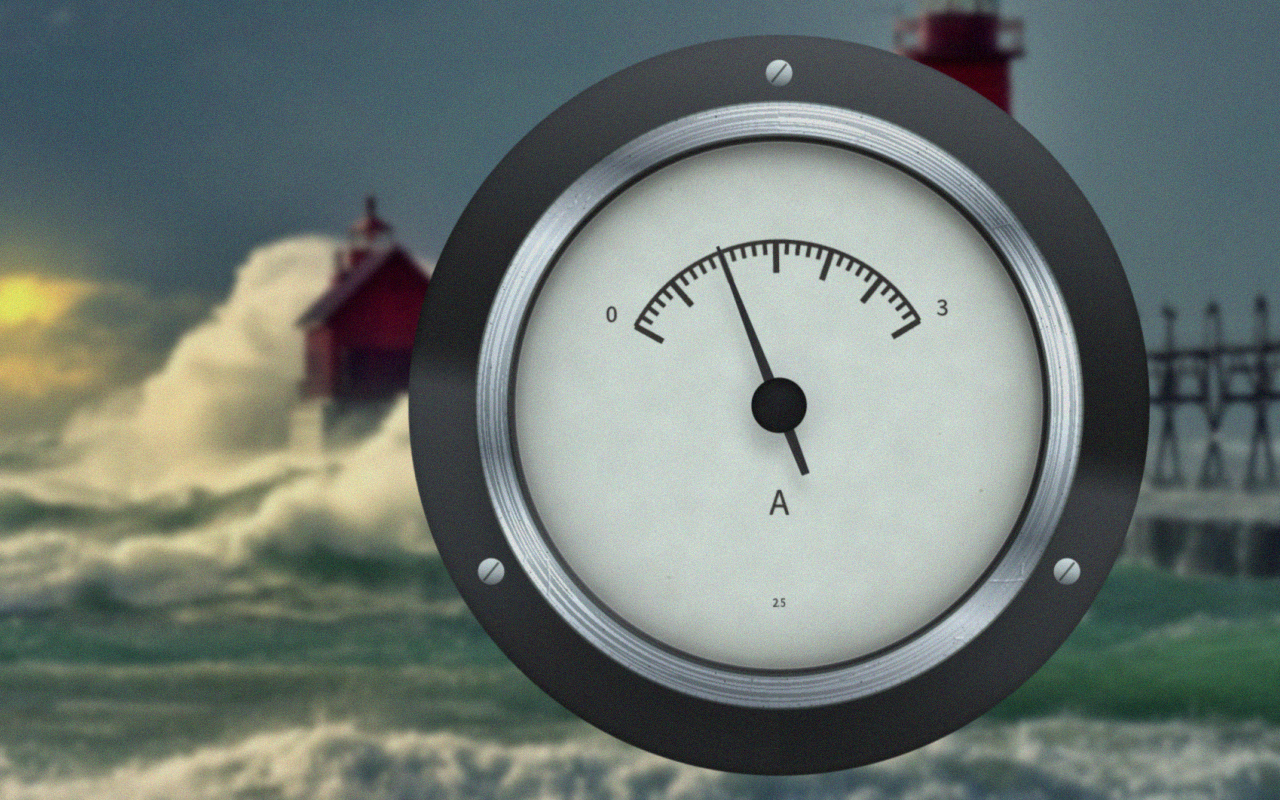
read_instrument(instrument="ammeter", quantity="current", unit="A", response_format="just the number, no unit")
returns 1
